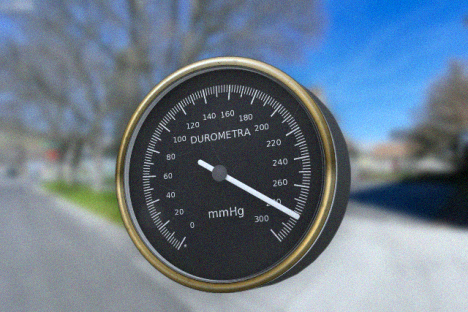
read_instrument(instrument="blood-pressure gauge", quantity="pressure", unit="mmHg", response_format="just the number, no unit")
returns 280
